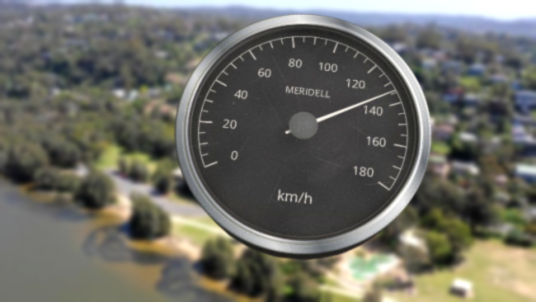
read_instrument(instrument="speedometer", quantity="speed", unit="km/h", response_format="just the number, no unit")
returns 135
